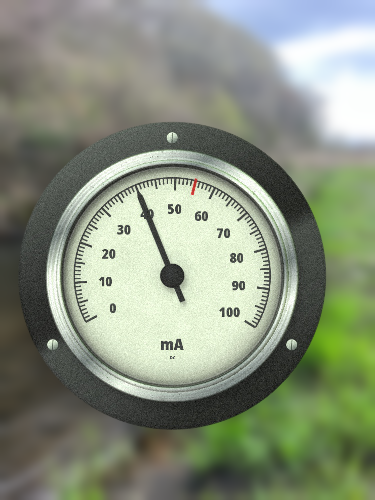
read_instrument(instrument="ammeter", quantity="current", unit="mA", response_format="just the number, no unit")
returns 40
